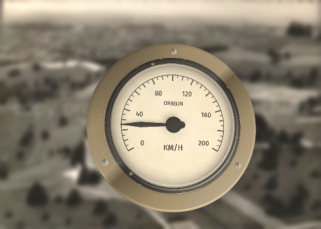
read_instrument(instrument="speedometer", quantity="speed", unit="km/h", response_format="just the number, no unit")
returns 25
